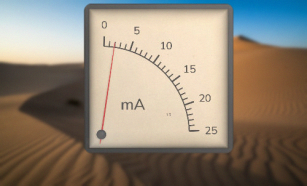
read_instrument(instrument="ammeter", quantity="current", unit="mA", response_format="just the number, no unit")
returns 2
